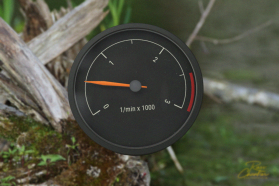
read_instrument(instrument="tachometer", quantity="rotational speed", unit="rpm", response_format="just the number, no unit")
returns 500
